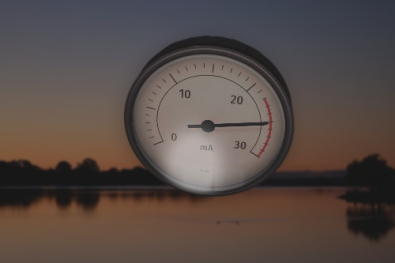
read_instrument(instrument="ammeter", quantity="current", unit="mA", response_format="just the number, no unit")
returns 25
